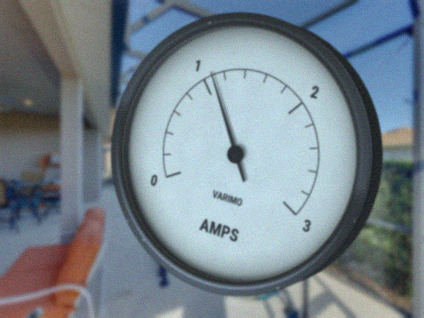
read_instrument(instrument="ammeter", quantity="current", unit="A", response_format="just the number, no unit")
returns 1.1
